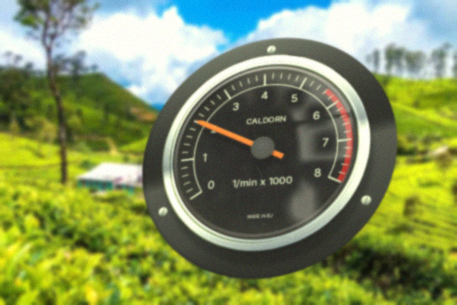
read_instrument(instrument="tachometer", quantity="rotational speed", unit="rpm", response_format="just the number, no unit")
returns 2000
